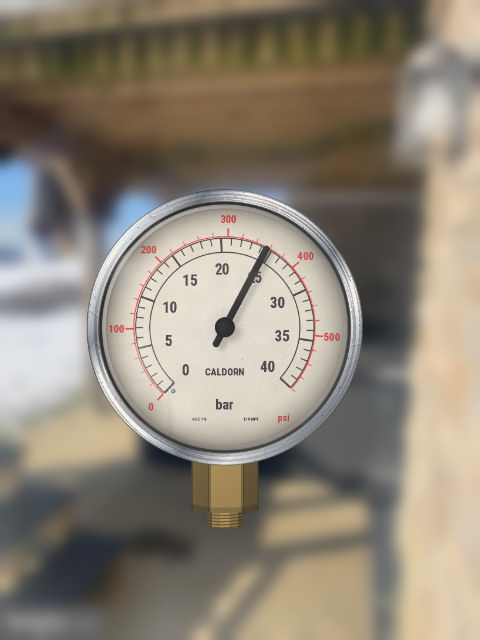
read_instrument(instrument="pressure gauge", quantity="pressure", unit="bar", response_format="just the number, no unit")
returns 24.5
